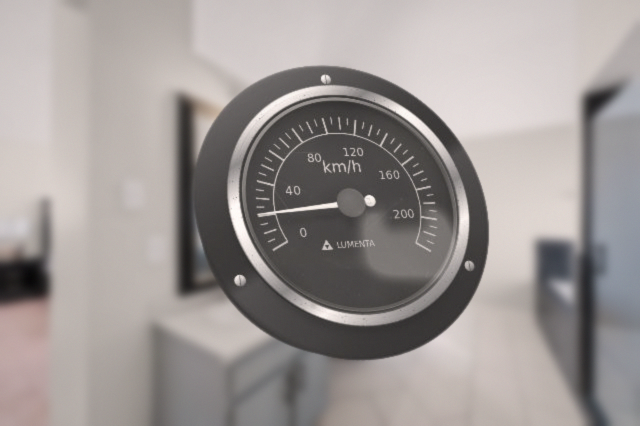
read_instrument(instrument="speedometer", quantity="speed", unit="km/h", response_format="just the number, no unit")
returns 20
